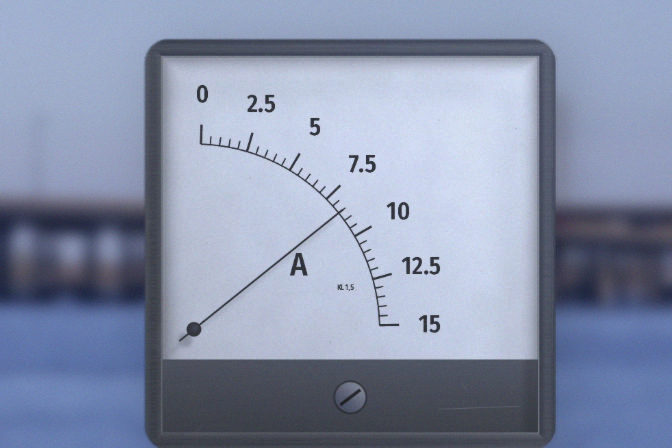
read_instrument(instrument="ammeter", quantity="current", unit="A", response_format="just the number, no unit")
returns 8.5
